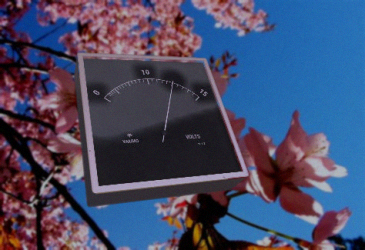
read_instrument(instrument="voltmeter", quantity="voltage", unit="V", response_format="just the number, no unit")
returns 12.5
